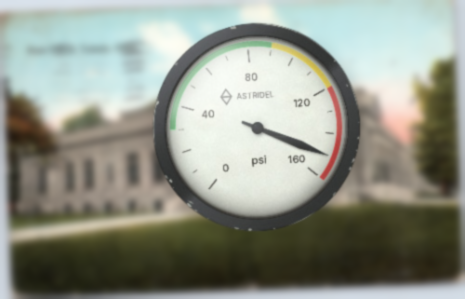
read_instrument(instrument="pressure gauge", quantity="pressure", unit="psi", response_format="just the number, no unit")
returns 150
